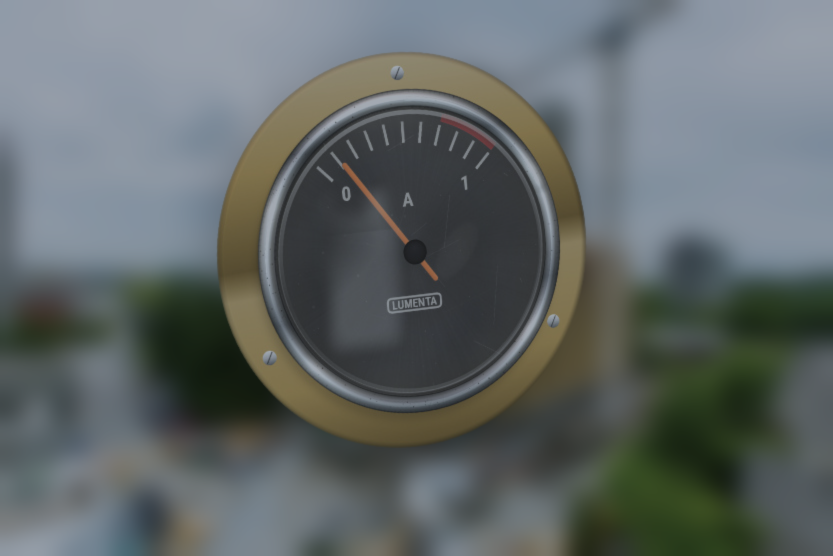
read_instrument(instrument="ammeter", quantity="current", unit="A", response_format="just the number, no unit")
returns 0.1
